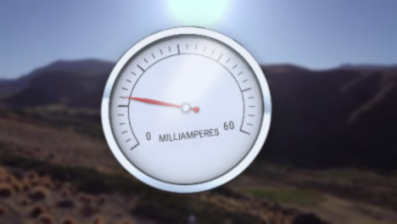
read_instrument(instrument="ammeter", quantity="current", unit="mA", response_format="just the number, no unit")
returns 12
